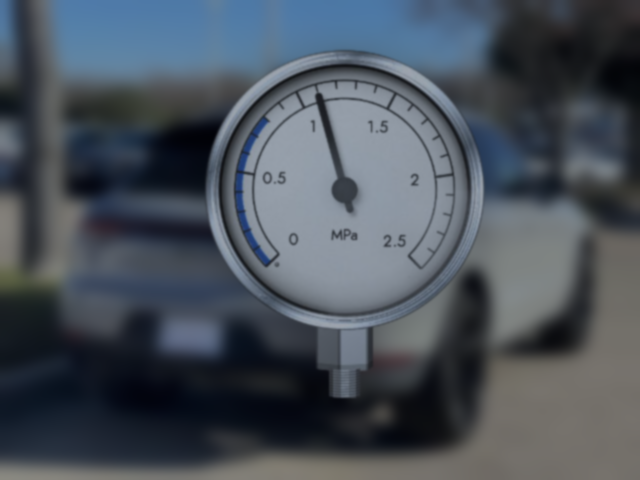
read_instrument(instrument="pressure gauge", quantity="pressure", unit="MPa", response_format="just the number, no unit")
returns 1.1
